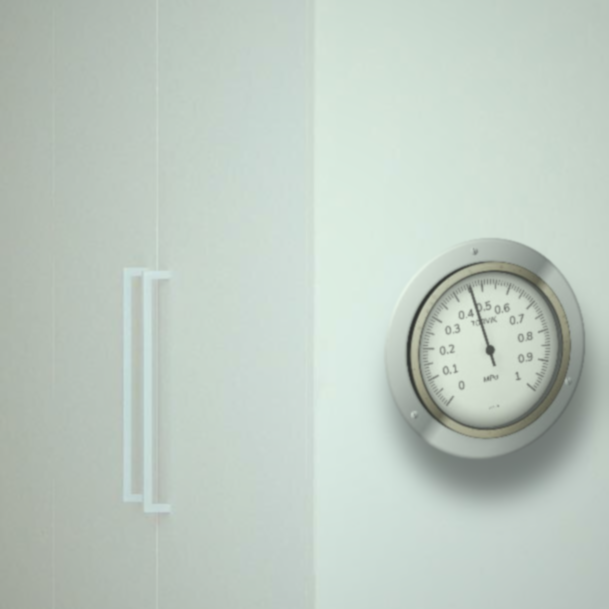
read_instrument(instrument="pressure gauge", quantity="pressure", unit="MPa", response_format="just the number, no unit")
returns 0.45
